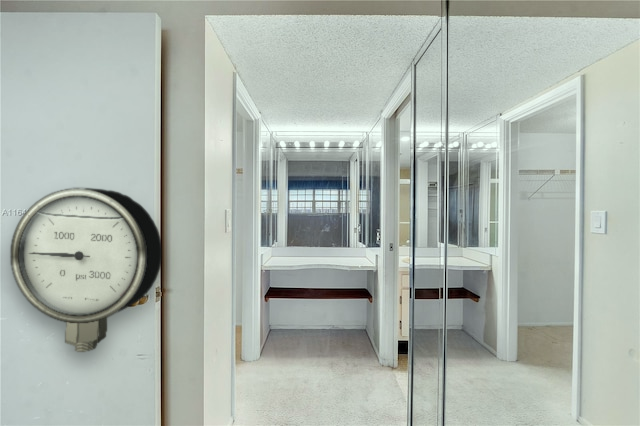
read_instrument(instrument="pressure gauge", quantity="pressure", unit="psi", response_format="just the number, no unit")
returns 500
